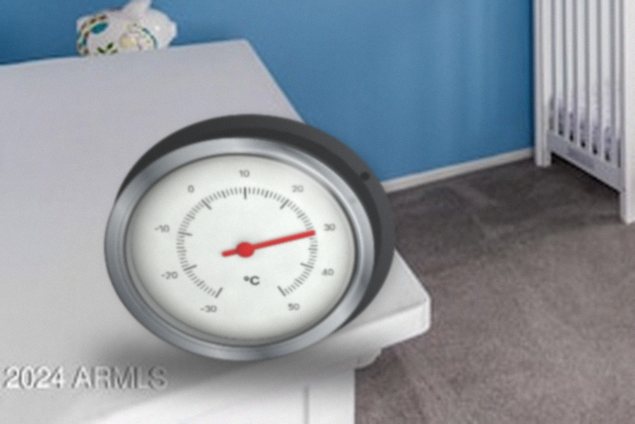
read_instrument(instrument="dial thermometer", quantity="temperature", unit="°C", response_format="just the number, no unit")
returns 30
